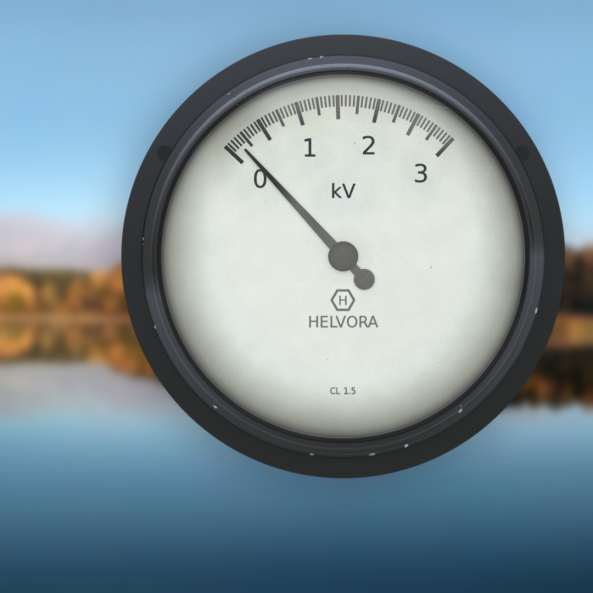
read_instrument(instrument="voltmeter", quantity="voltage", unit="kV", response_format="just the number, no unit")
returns 0.15
